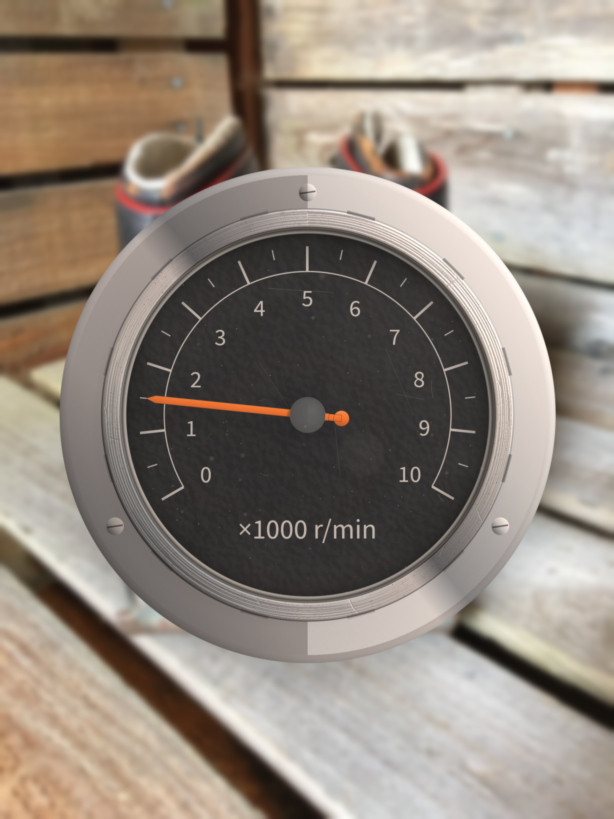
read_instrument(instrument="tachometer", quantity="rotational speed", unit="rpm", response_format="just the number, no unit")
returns 1500
